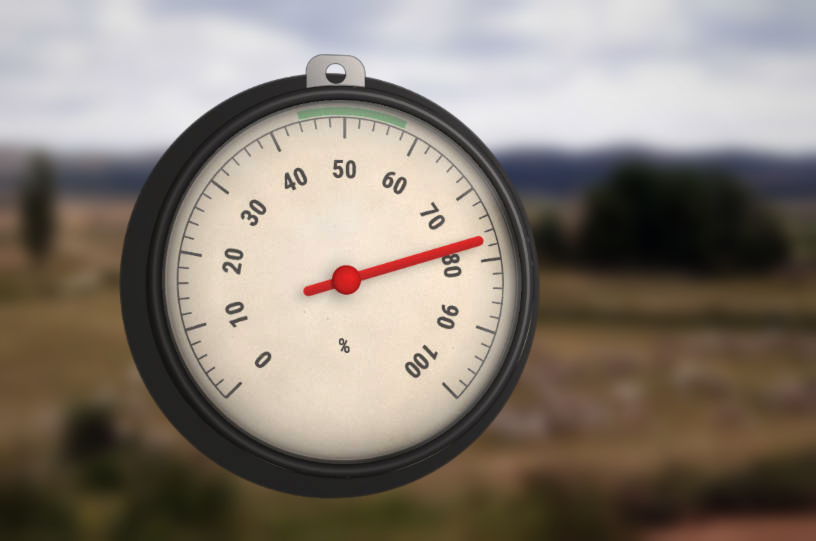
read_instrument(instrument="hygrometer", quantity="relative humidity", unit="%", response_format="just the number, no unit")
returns 77
